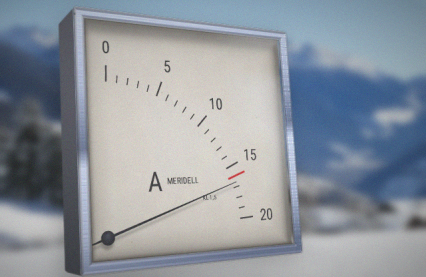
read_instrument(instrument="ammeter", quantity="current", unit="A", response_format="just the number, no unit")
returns 16.5
